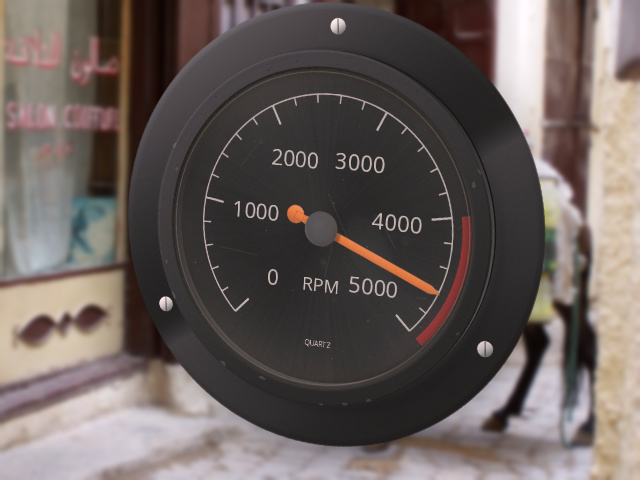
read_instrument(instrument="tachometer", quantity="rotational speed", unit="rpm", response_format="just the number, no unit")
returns 4600
